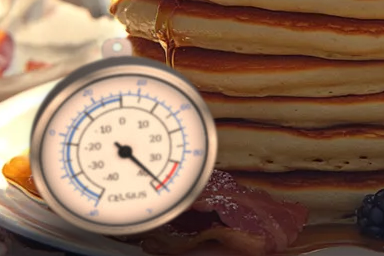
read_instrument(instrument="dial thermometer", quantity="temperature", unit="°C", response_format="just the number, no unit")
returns 37.5
